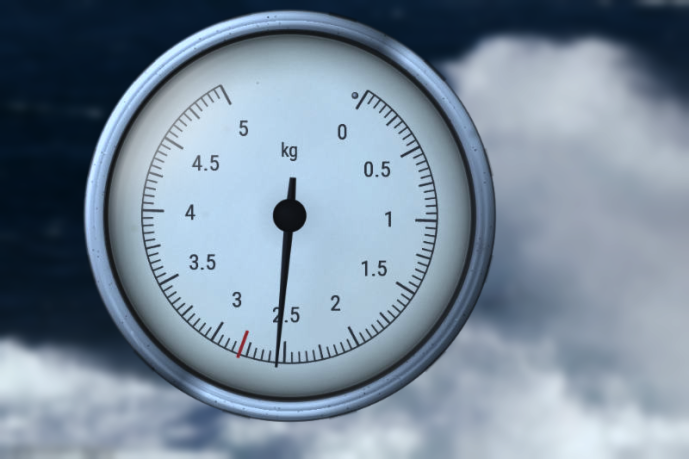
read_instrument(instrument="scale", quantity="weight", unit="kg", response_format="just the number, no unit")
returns 2.55
